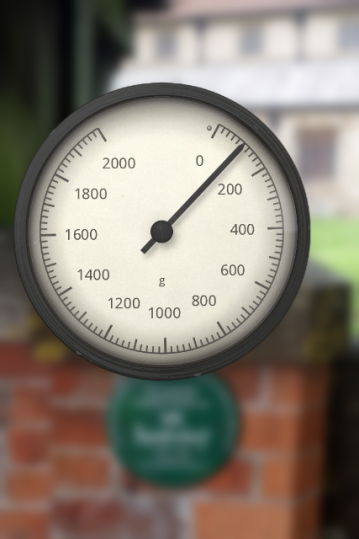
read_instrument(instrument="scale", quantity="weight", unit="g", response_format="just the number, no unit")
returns 100
